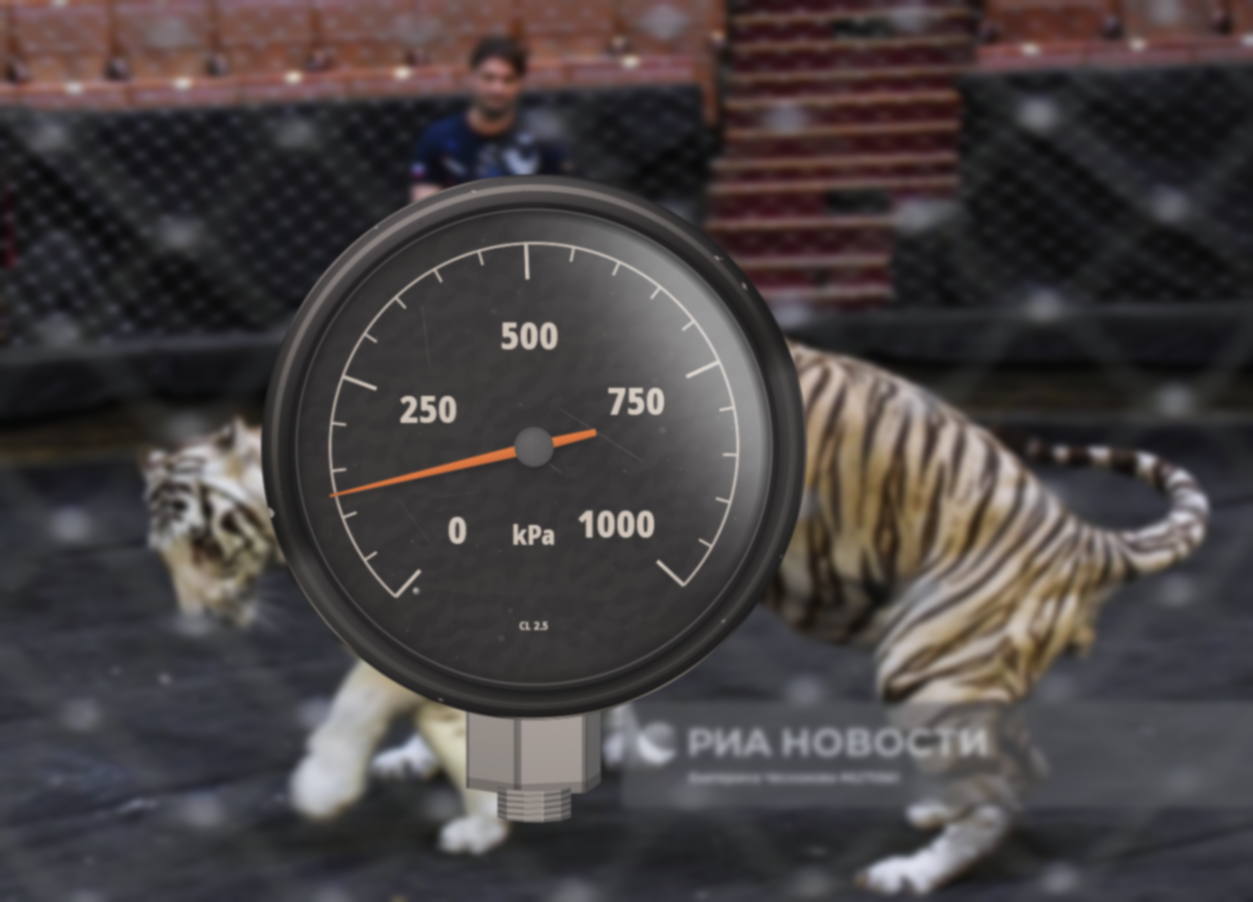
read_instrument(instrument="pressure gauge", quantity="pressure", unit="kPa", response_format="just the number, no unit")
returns 125
